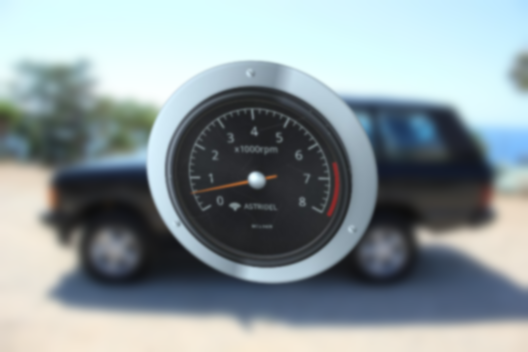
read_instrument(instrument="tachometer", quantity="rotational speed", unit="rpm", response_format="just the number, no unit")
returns 600
